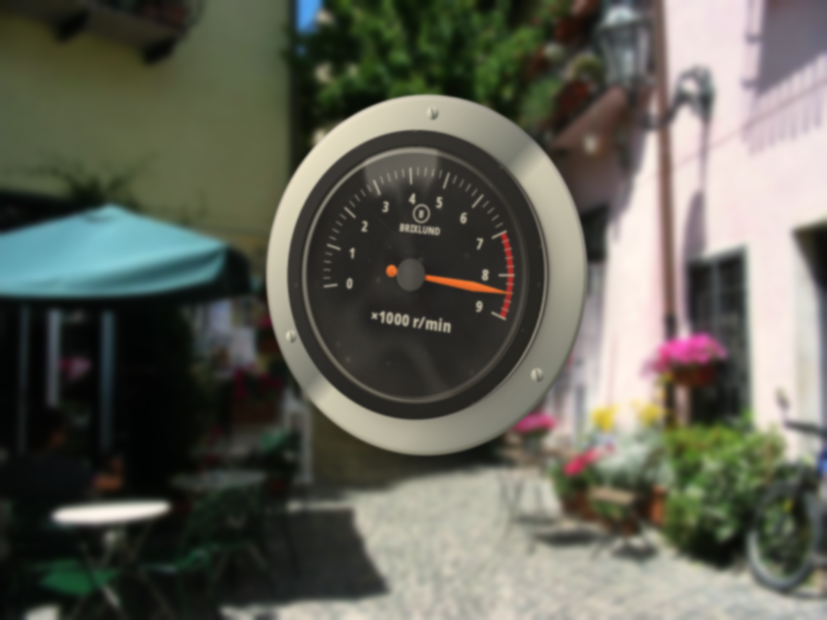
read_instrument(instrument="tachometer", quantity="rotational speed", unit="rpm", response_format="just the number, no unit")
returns 8400
